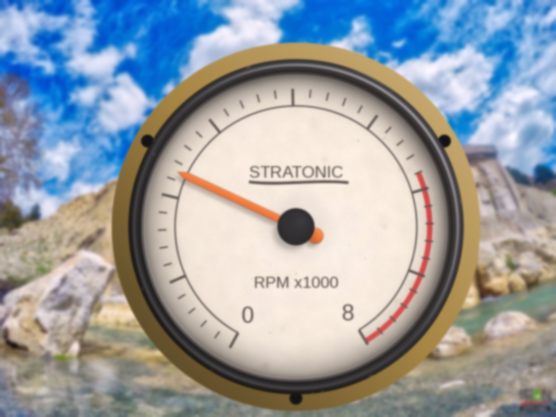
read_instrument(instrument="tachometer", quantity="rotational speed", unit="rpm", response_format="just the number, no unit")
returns 2300
